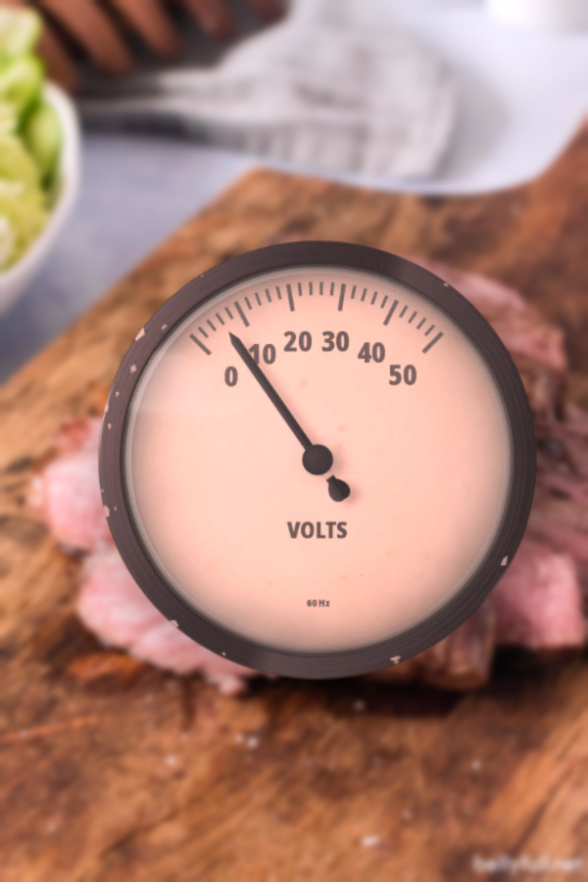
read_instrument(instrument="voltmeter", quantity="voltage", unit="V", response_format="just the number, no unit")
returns 6
